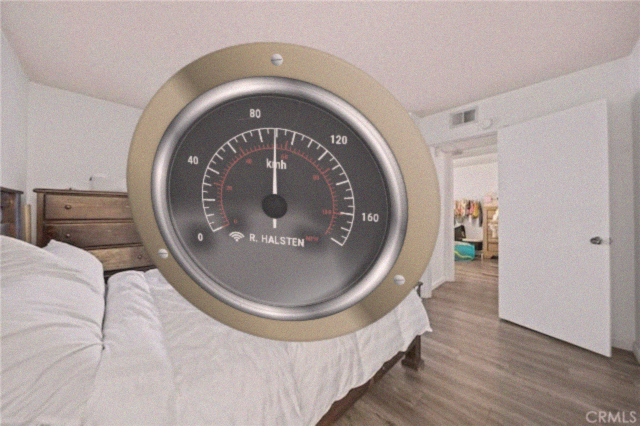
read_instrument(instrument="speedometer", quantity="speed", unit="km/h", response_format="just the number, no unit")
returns 90
